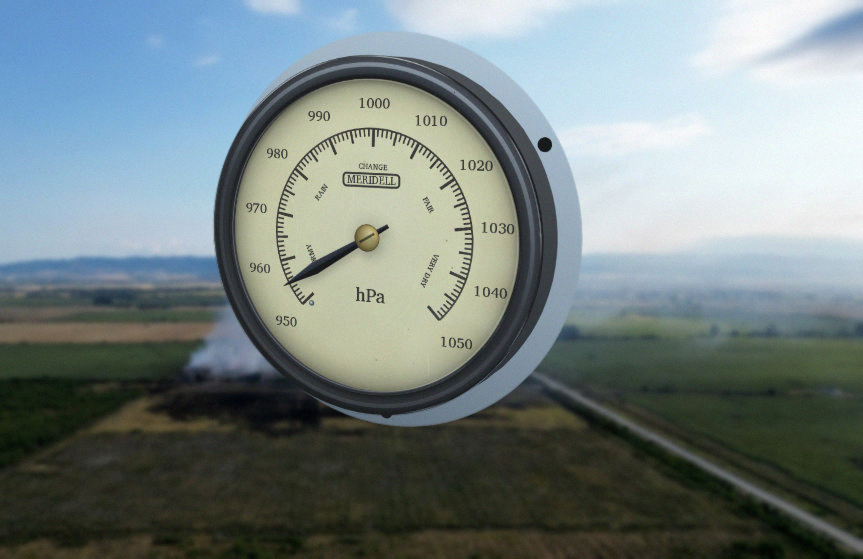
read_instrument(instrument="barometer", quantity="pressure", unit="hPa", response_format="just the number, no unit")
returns 955
